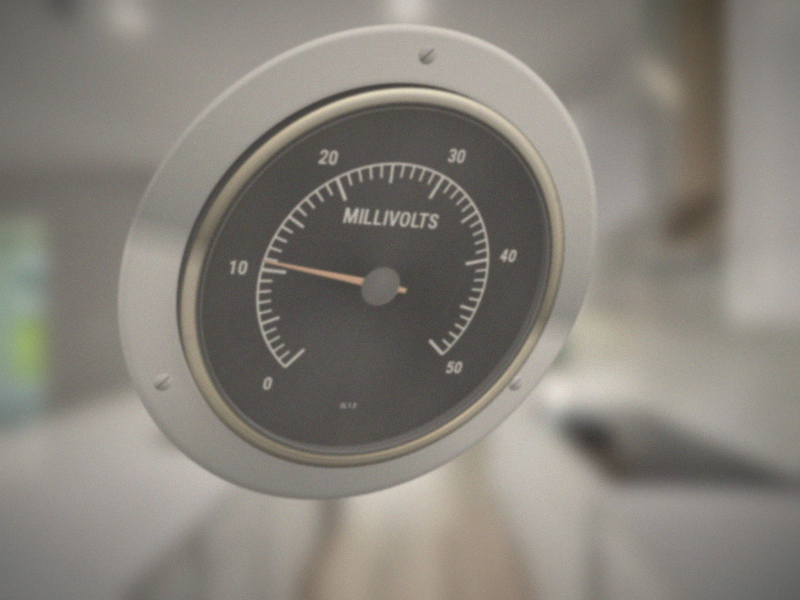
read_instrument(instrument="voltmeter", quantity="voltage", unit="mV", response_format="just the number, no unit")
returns 11
